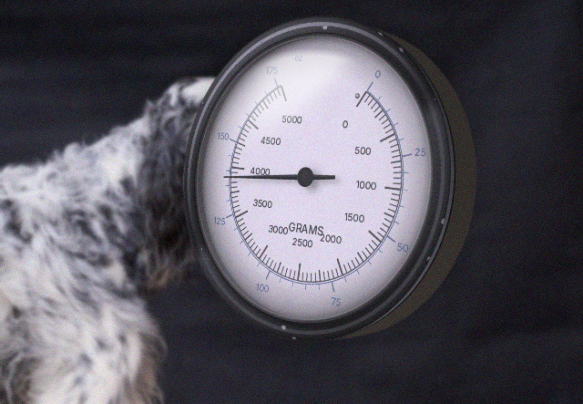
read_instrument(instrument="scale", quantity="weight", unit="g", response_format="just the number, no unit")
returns 3900
